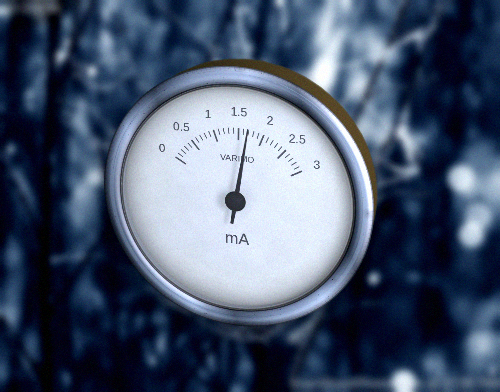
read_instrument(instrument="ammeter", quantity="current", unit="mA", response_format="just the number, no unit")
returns 1.7
